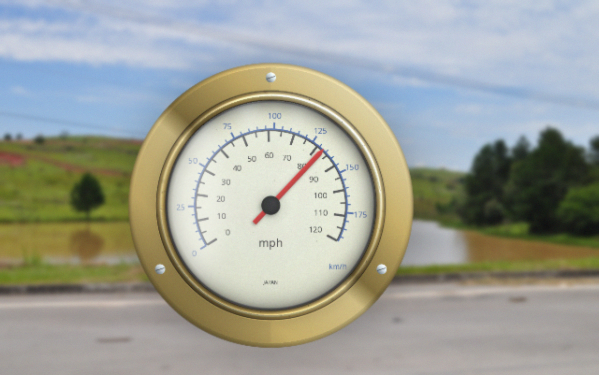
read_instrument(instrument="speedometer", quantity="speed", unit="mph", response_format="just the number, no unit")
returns 82.5
